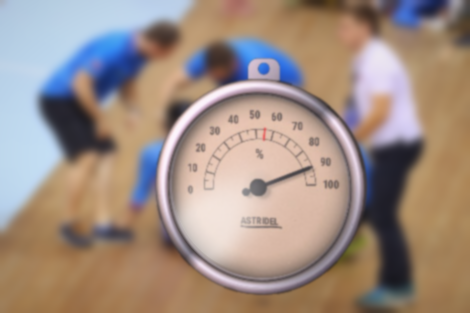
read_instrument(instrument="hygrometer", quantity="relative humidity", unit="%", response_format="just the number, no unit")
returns 90
